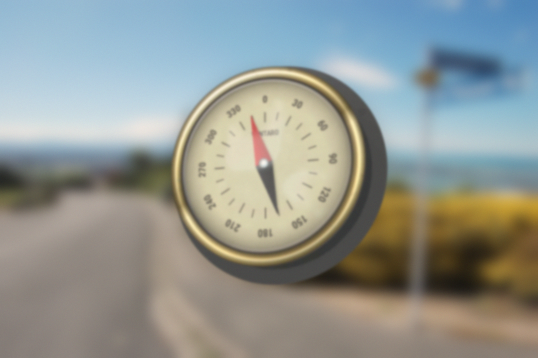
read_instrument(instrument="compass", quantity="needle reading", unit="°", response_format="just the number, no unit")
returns 345
